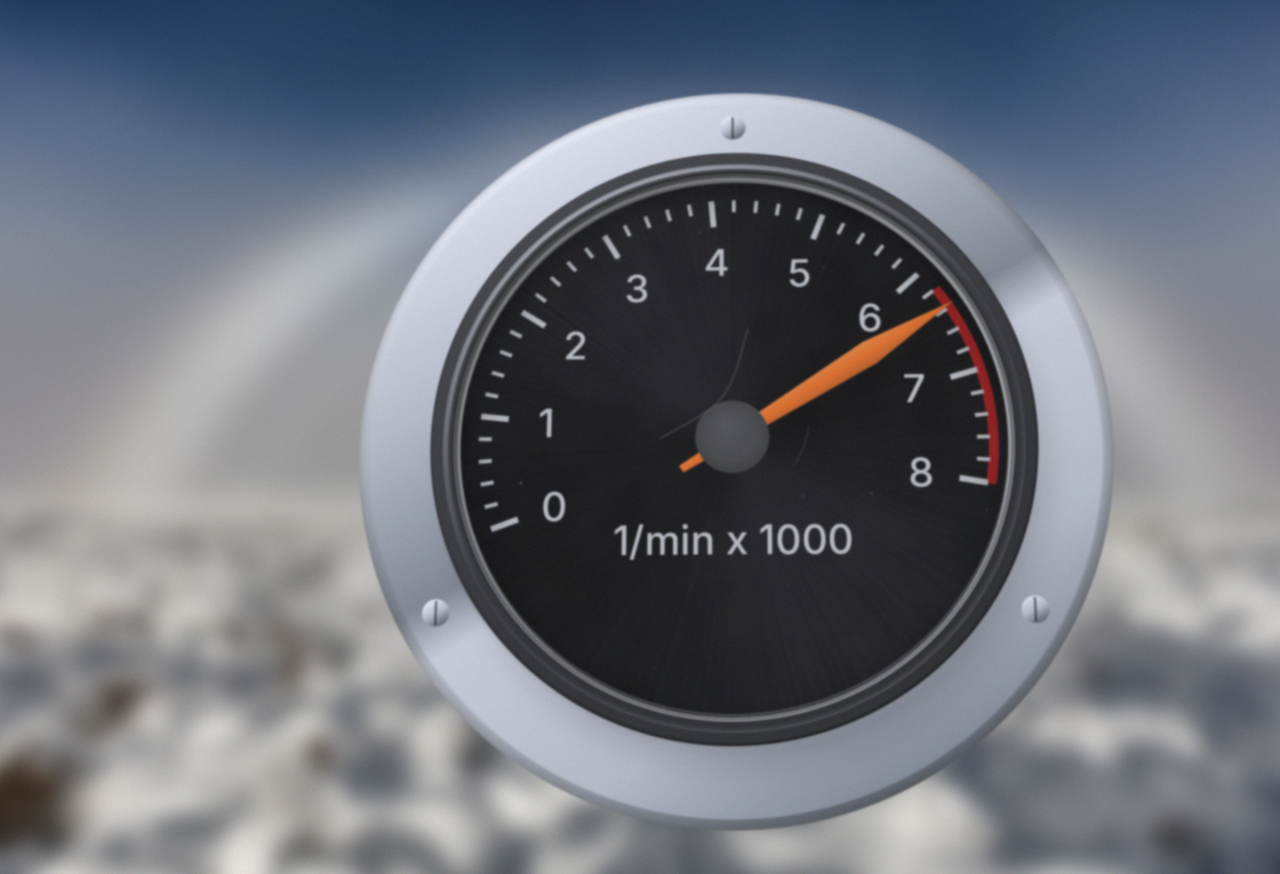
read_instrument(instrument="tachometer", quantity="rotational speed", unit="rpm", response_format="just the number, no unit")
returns 6400
